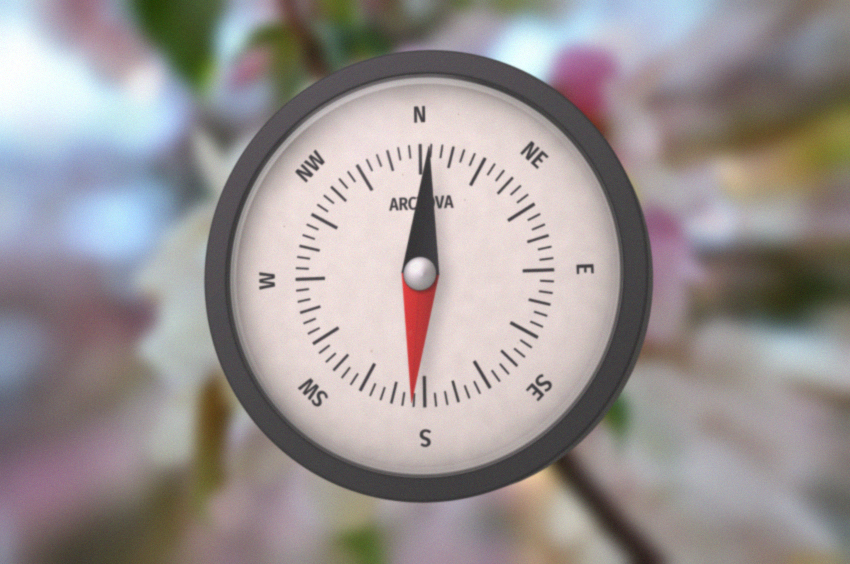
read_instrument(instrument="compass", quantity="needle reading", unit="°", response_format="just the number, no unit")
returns 185
